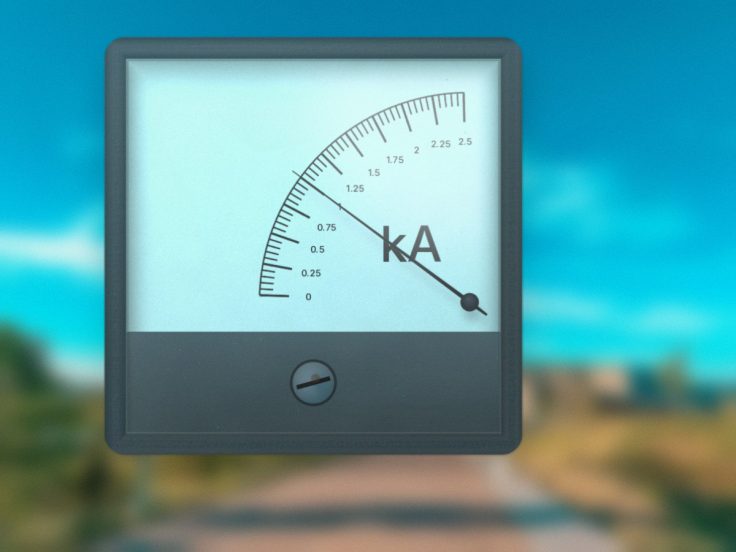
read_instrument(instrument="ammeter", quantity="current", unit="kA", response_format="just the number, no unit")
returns 1
